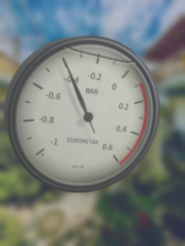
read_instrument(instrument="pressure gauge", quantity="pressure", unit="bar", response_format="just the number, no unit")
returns -0.4
